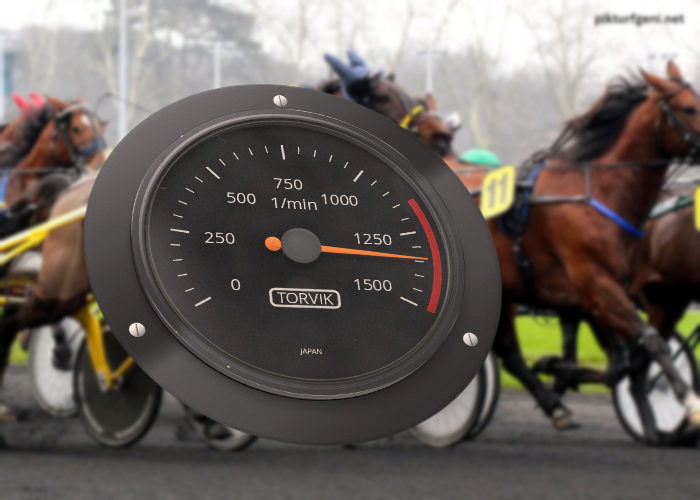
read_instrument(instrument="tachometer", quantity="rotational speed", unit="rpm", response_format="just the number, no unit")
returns 1350
